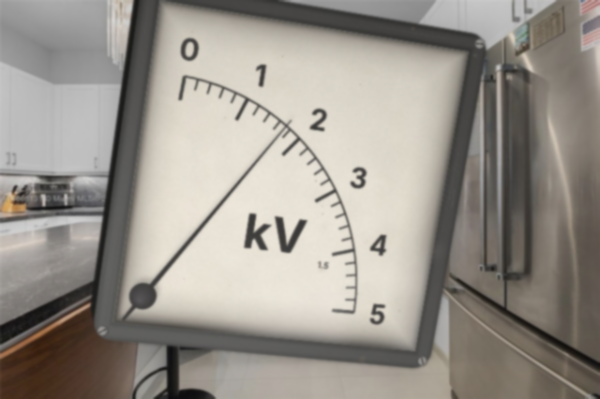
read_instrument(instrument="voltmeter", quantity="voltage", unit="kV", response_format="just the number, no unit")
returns 1.7
